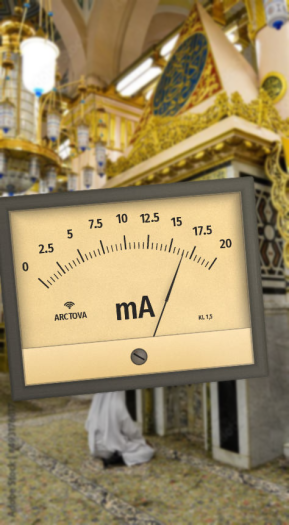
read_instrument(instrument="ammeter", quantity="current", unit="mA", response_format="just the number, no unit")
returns 16.5
